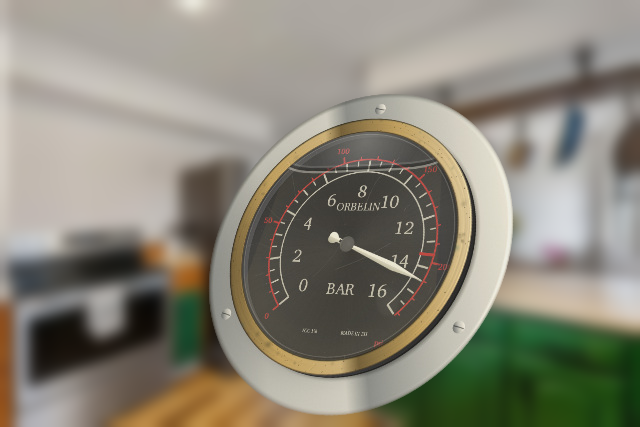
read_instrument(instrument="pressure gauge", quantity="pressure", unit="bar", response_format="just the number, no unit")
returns 14.5
